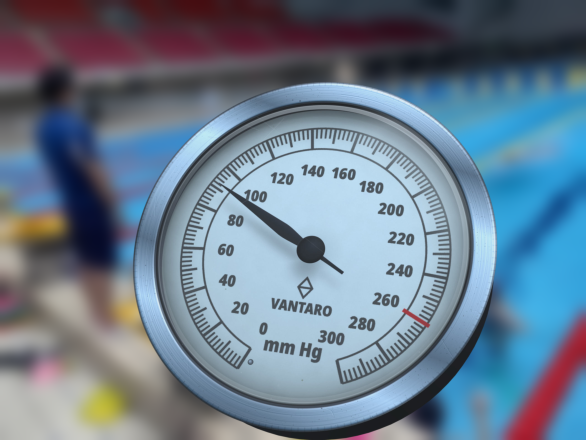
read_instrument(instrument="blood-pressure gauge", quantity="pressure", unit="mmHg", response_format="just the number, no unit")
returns 92
